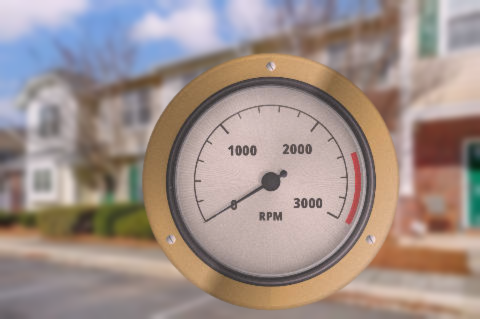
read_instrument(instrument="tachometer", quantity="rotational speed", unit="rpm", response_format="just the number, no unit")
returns 0
